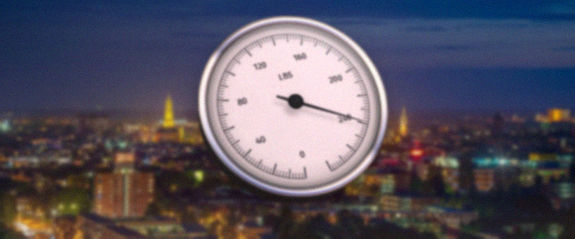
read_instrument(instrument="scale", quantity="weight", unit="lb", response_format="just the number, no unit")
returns 240
